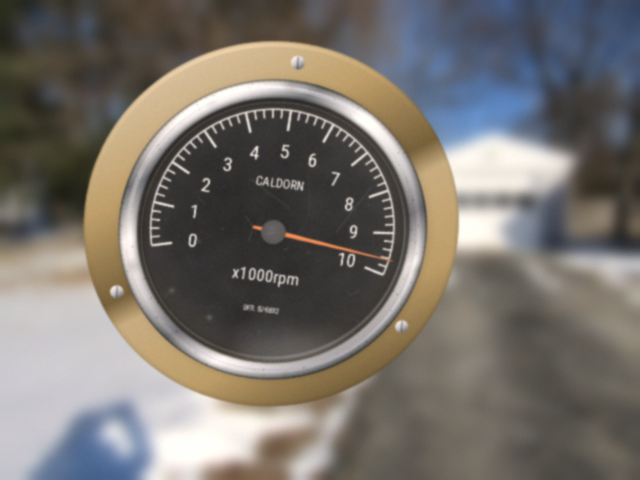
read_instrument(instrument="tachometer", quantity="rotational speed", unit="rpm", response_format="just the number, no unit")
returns 9600
